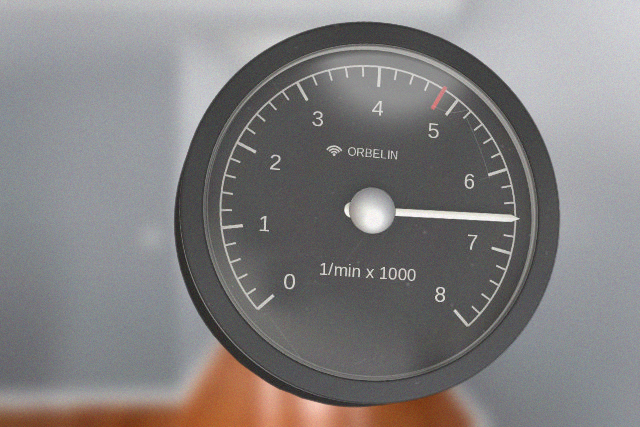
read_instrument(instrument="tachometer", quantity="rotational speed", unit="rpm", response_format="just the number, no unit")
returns 6600
